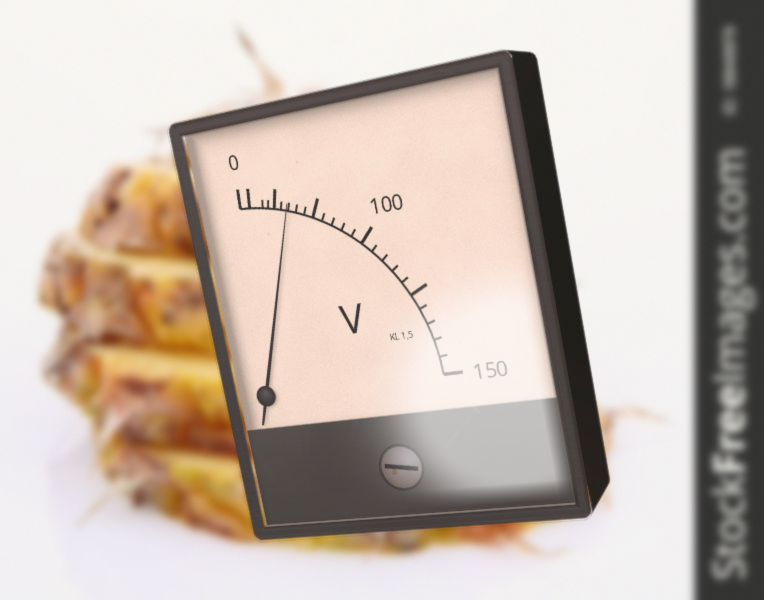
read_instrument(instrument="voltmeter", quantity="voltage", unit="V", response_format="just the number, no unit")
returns 60
